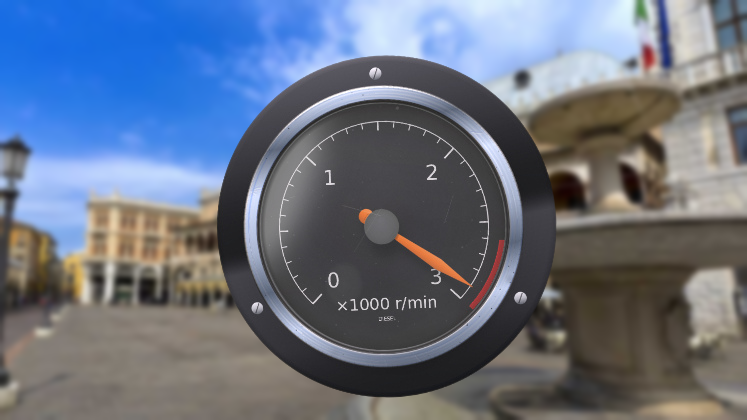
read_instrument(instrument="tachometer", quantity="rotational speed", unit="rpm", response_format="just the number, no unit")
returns 2900
